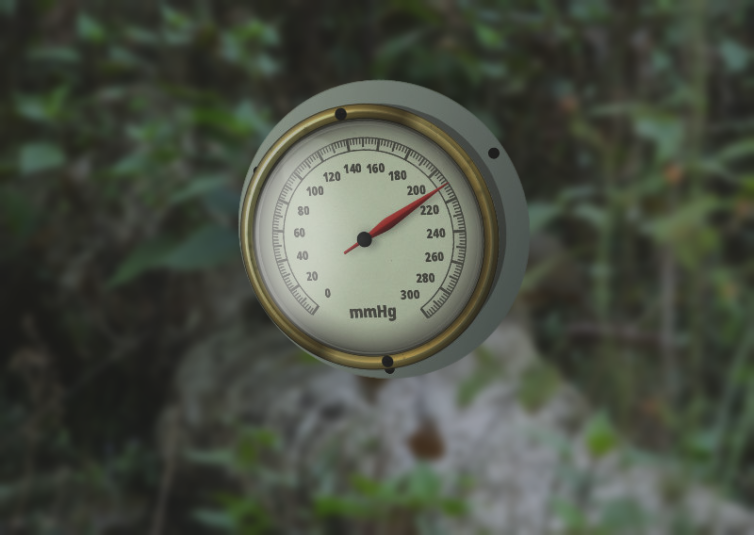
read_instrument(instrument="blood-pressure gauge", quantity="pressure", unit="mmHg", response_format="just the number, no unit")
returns 210
